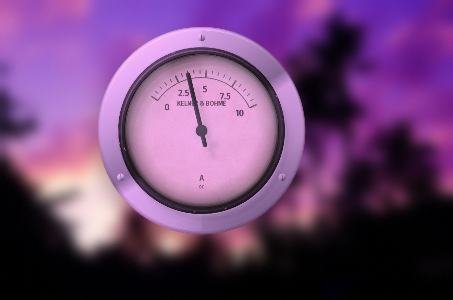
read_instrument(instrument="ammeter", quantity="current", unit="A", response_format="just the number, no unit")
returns 3.5
